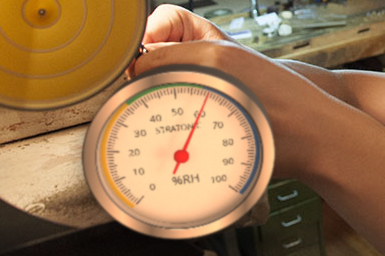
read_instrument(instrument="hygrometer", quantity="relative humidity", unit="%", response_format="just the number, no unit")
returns 60
